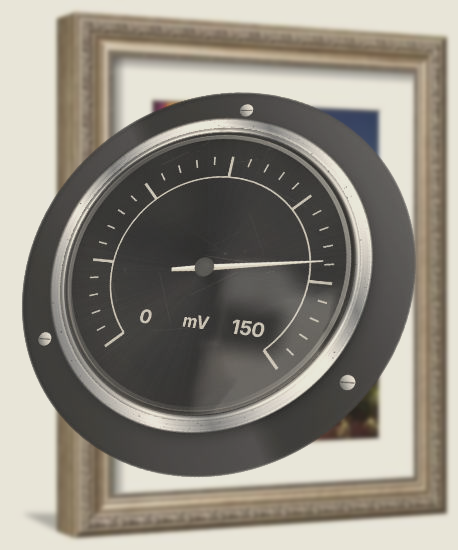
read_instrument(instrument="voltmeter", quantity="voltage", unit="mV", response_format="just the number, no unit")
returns 120
